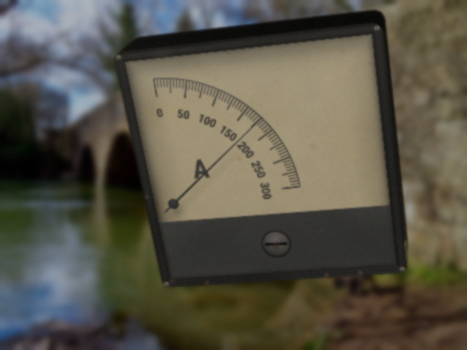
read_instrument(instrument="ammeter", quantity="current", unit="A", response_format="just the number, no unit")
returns 175
